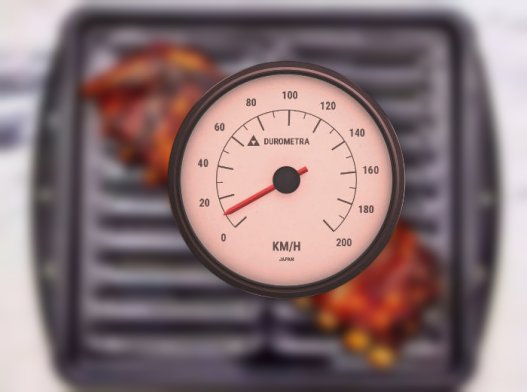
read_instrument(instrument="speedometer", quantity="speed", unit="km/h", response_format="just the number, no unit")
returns 10
